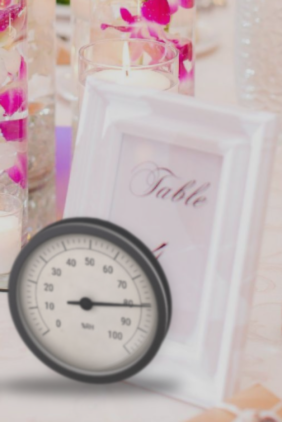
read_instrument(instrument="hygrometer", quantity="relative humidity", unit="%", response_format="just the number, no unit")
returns 80
